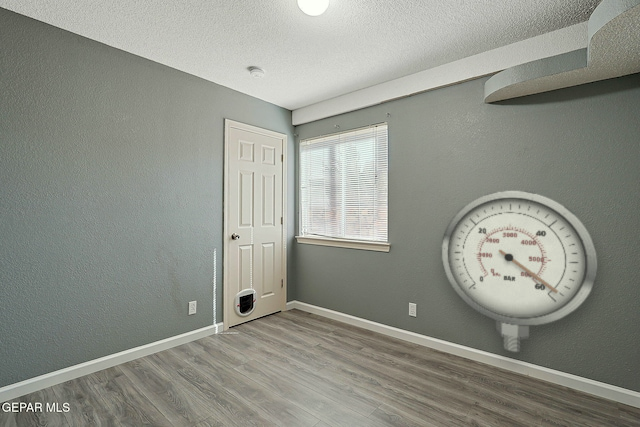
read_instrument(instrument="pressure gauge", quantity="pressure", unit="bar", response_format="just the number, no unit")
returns 58
